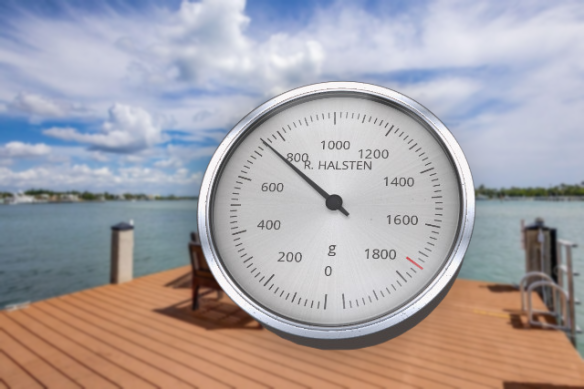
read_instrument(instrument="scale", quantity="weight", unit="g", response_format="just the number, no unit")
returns 740
